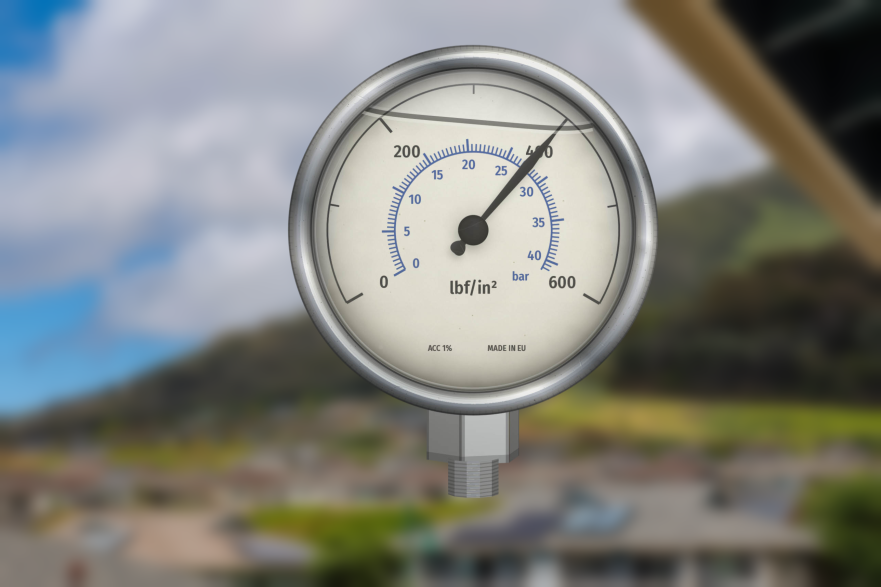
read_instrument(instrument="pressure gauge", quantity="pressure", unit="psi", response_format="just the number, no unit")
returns 400
